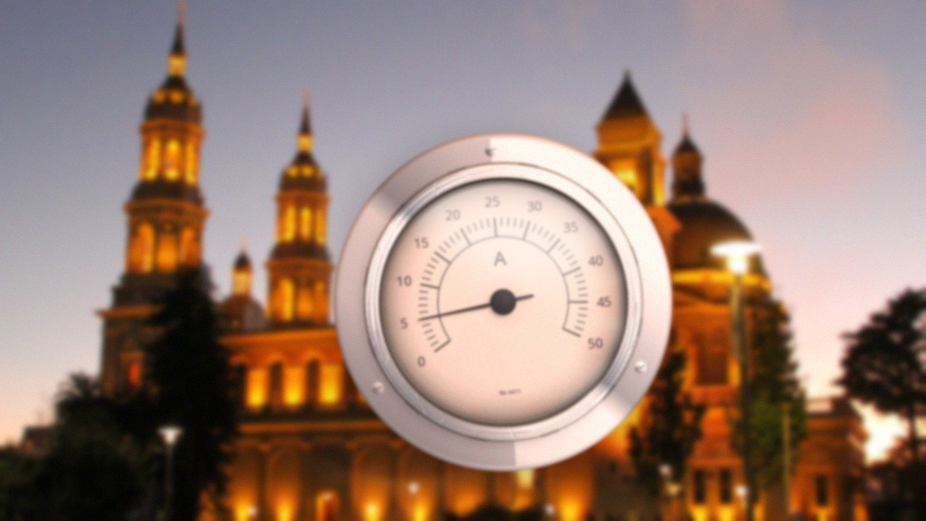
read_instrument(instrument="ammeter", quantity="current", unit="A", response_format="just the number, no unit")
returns 5
